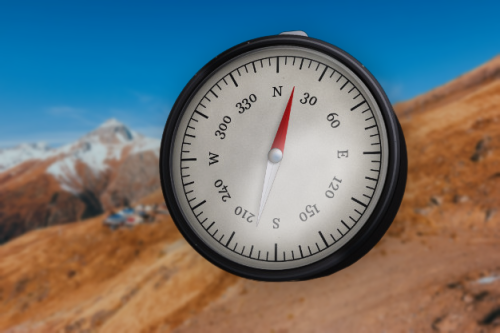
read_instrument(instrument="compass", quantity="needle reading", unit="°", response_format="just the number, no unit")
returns 15
